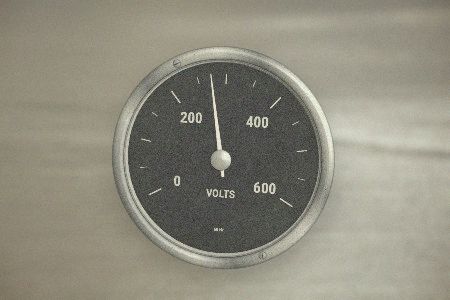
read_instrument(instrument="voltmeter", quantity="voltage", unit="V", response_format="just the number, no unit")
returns 275
